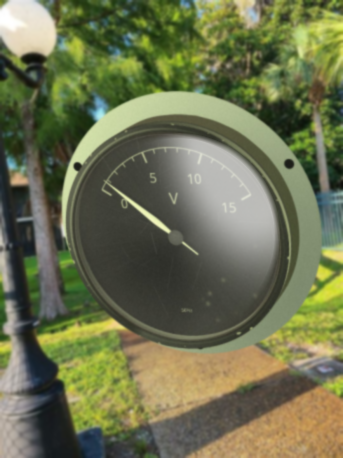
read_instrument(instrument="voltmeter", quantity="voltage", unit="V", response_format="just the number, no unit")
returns 1
